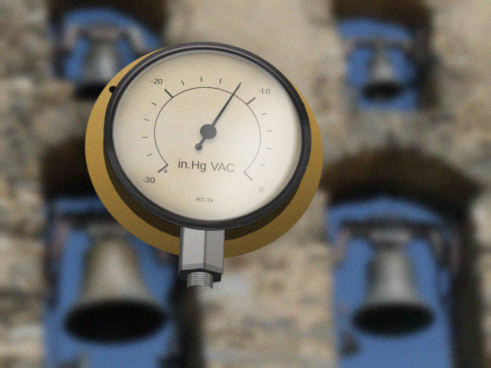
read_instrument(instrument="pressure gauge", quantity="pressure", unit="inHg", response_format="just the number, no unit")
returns -12
